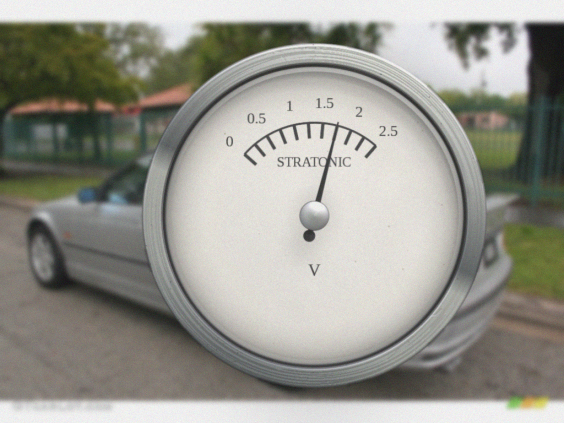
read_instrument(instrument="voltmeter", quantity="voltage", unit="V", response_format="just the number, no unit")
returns 1.75
